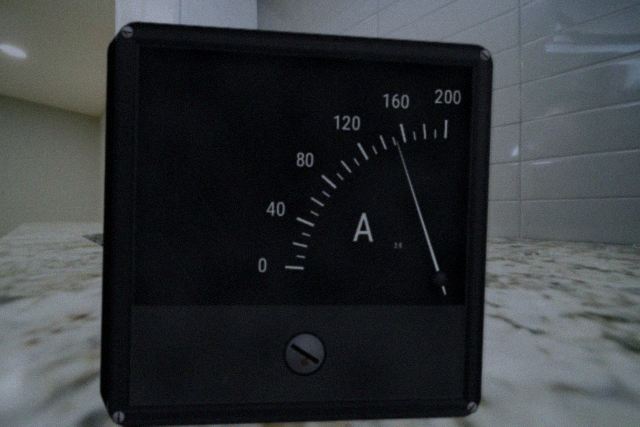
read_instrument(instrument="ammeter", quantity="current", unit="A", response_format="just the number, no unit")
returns 150
